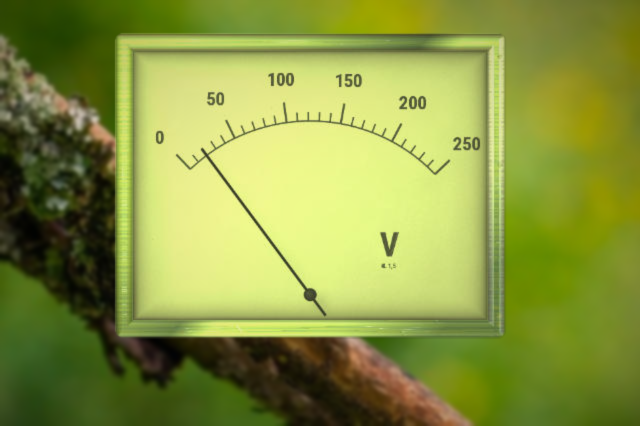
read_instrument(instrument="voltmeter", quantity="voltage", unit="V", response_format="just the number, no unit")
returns 20
